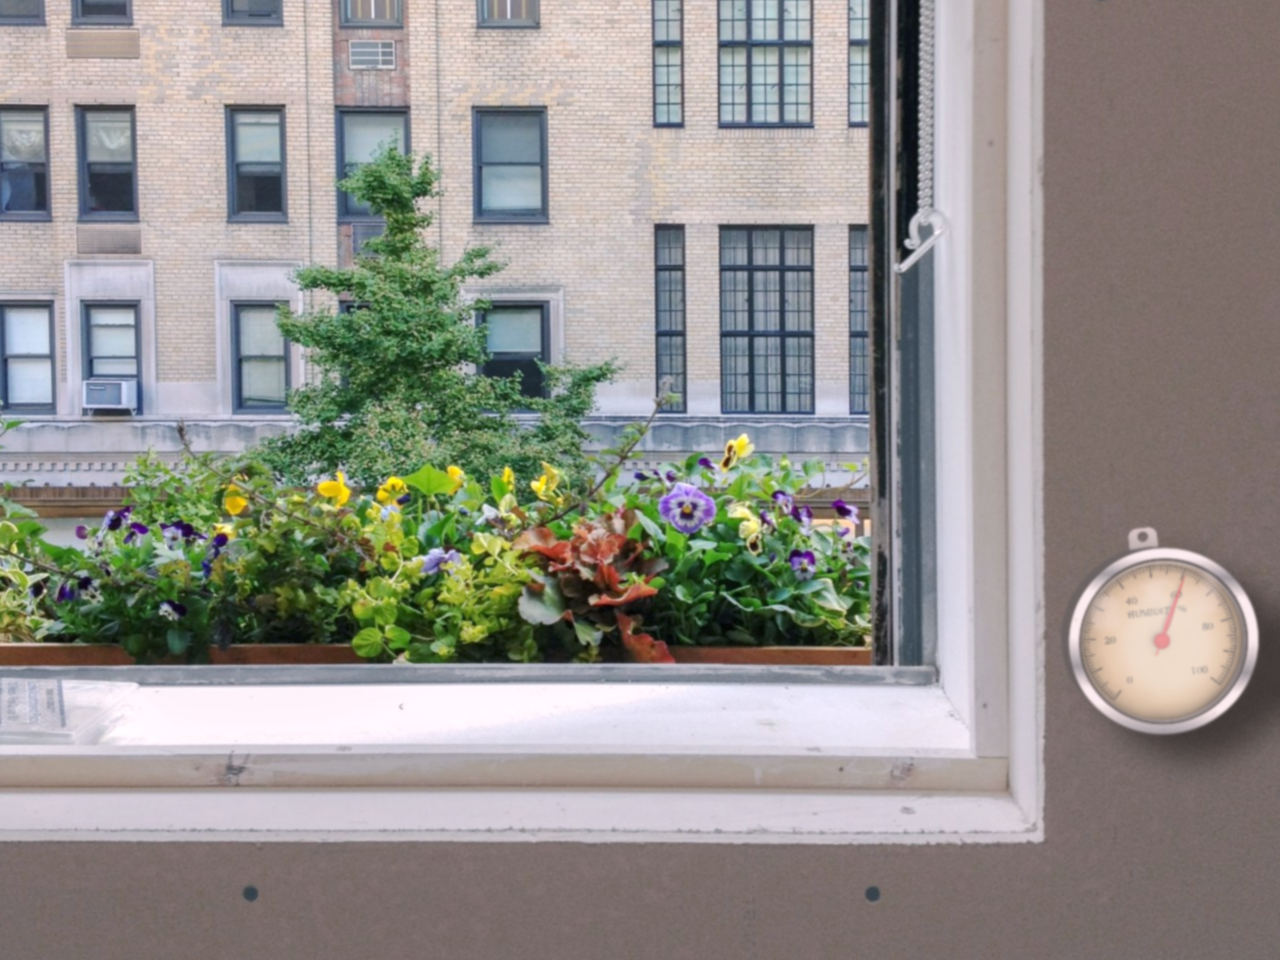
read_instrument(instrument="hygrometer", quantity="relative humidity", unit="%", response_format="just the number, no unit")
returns 60
